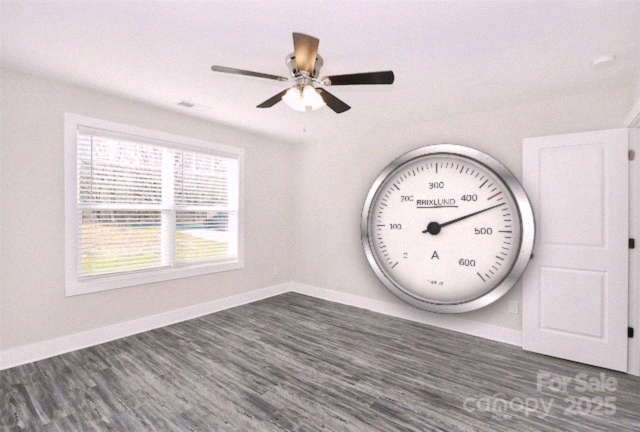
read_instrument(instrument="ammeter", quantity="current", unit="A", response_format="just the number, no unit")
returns 450
